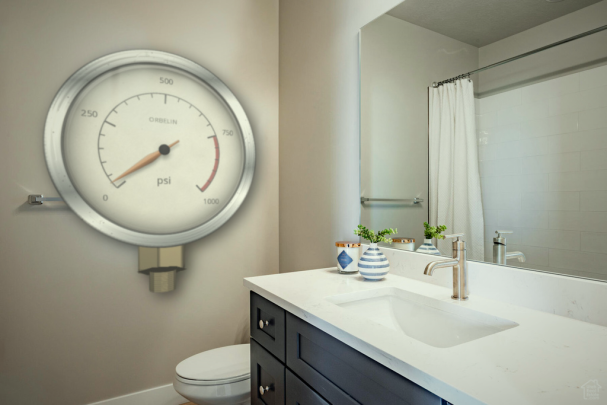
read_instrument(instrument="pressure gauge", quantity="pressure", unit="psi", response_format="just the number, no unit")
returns 25
